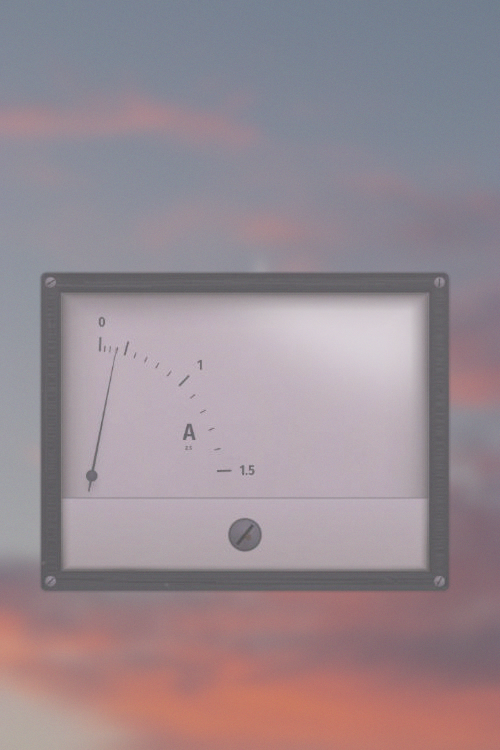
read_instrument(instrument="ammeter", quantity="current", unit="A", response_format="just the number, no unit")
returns 0.4
